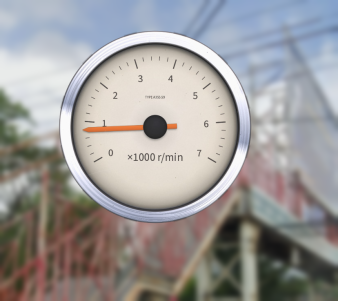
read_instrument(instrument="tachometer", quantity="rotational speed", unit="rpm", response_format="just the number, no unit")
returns 800
